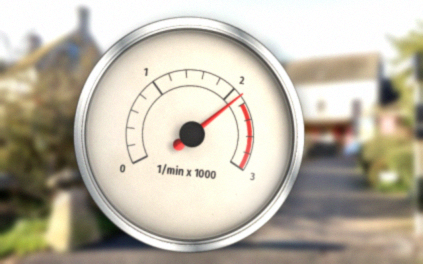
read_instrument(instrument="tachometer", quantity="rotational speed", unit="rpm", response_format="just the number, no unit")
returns 2100
